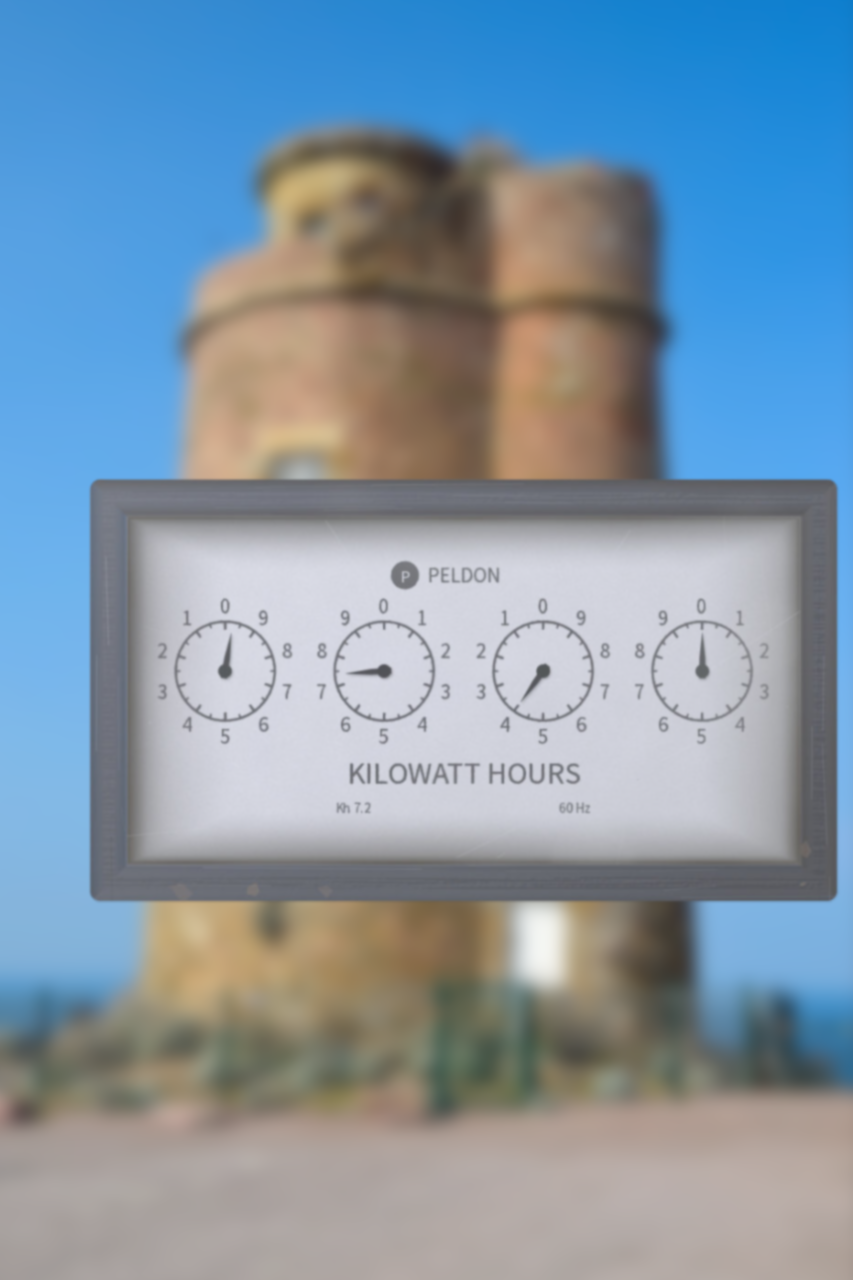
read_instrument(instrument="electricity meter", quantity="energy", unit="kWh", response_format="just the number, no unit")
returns 9740
